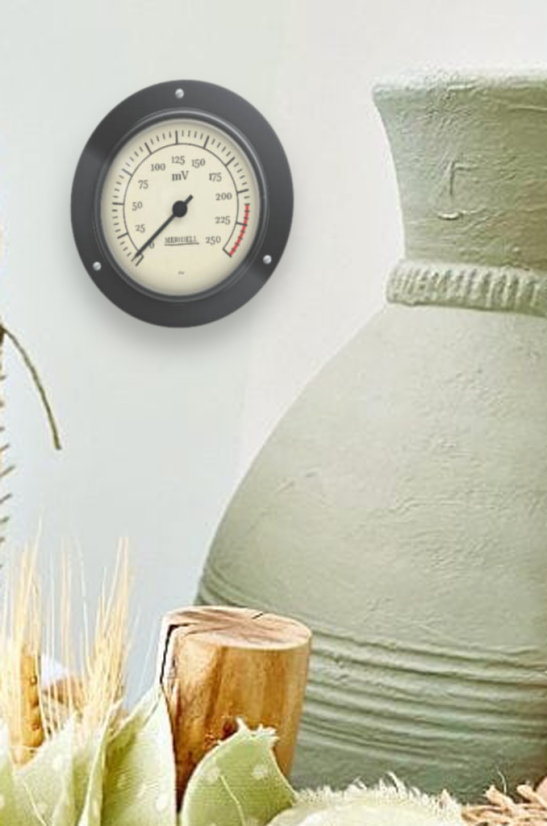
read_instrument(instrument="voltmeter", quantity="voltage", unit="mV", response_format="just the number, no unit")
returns 5
